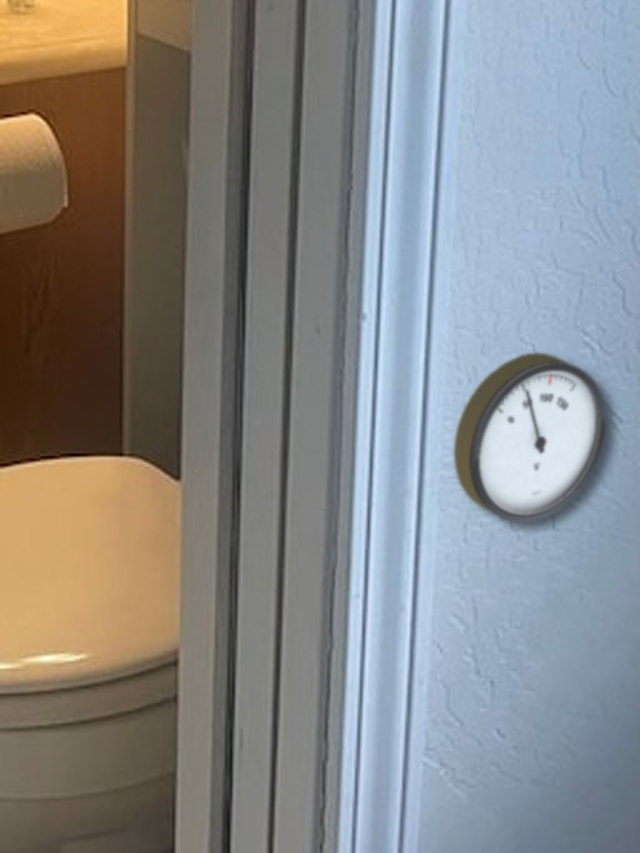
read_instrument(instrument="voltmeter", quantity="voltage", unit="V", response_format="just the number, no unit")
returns 50
